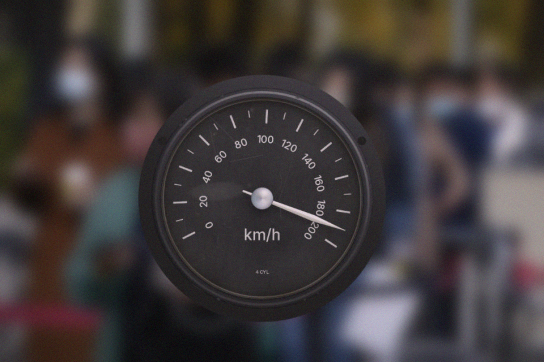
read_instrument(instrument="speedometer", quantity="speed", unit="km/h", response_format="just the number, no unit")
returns 190
